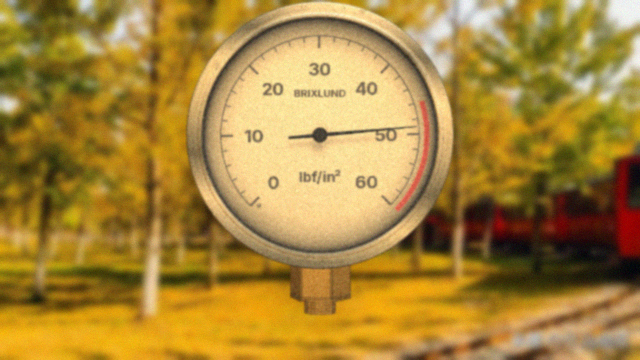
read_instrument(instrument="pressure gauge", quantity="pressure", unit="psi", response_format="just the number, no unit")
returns 49
